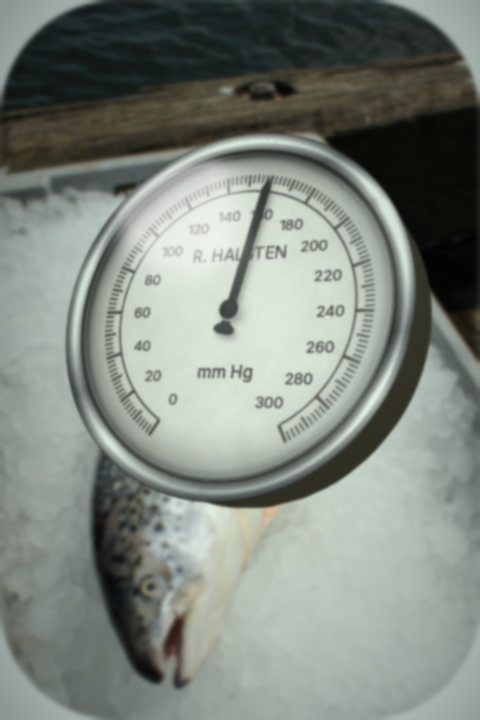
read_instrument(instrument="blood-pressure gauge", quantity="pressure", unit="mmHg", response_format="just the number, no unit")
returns 160
